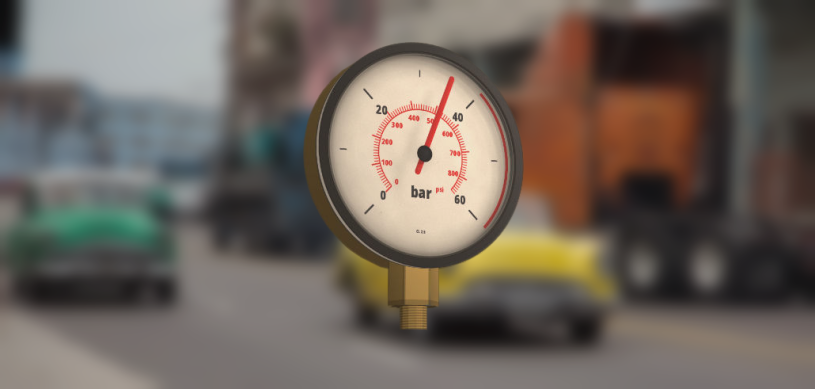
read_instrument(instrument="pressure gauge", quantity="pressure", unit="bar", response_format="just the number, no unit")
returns 35
